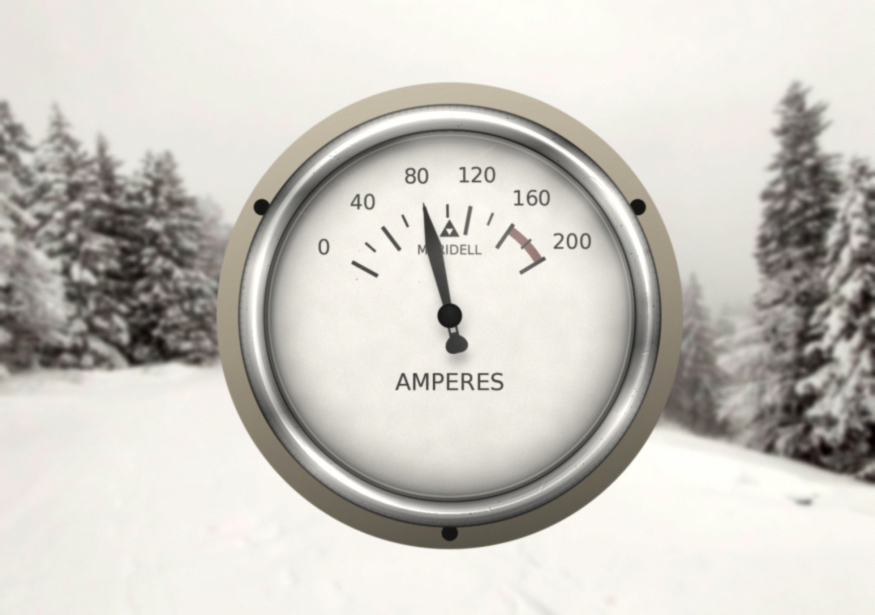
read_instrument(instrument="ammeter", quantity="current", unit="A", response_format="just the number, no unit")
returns 80
